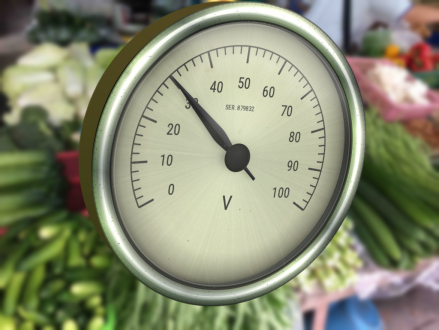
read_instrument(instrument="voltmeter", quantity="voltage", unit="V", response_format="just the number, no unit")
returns 30
